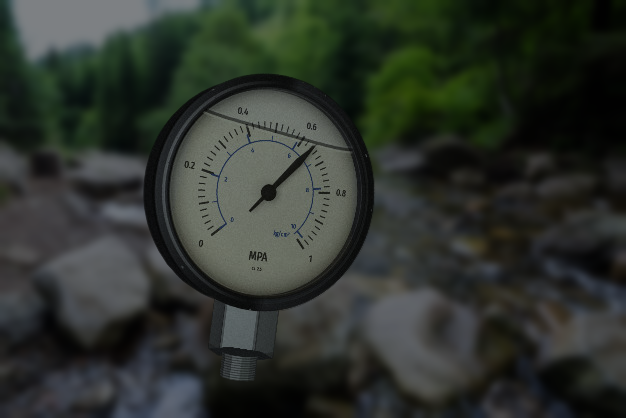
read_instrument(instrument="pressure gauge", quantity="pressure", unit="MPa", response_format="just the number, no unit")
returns 0.64
